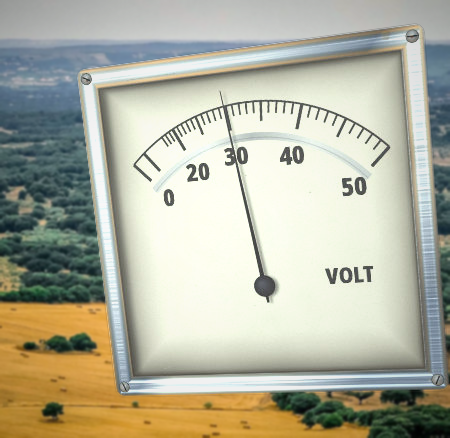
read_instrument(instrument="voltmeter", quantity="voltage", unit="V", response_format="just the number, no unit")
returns 30
